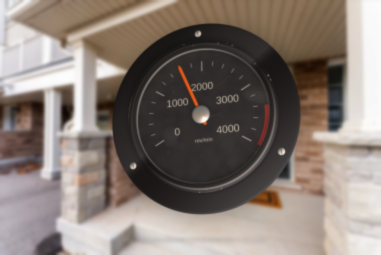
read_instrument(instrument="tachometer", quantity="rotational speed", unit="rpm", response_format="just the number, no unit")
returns 1600
